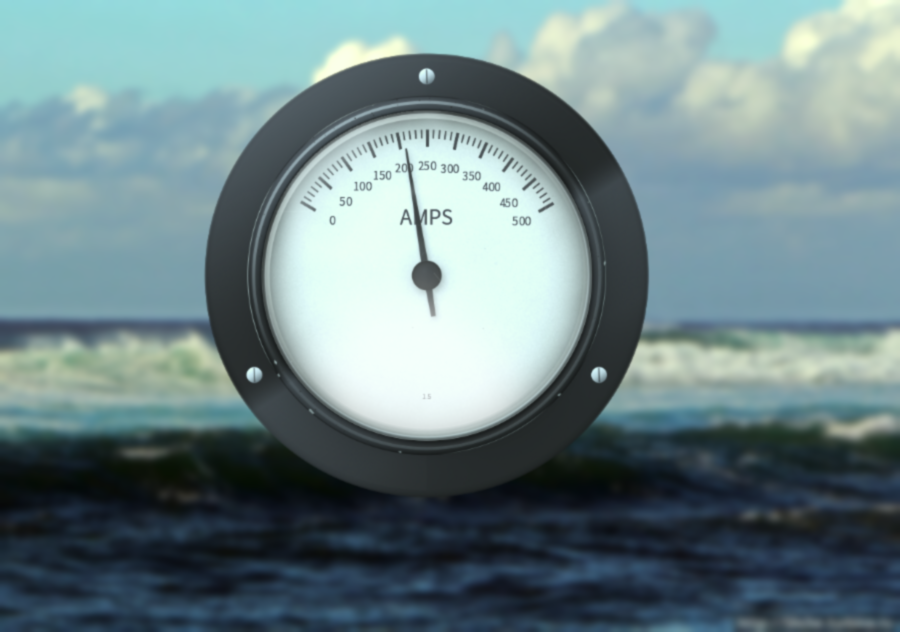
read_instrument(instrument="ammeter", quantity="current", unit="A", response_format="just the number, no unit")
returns 210
